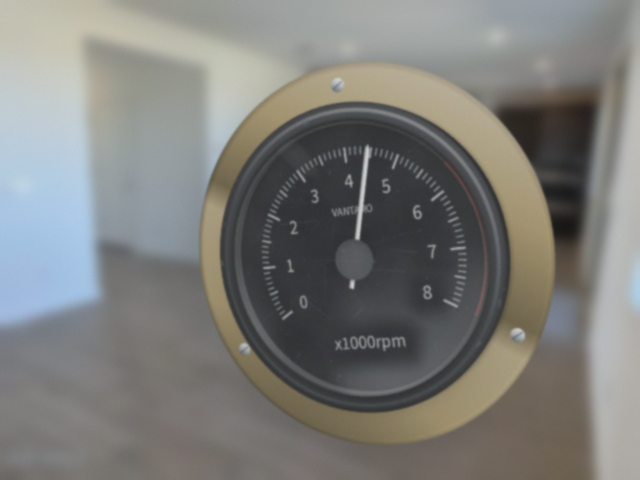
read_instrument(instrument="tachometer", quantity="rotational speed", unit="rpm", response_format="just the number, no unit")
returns 4500
